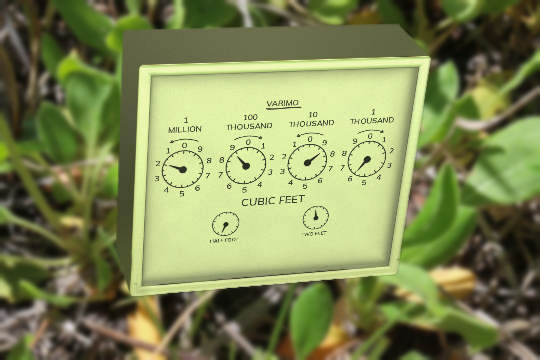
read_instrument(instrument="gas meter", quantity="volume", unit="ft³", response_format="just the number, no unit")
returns 188600
